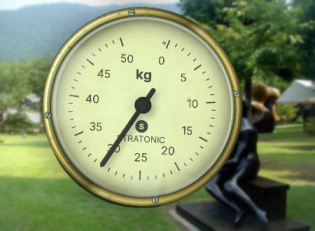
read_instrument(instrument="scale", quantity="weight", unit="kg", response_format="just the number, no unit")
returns 30
